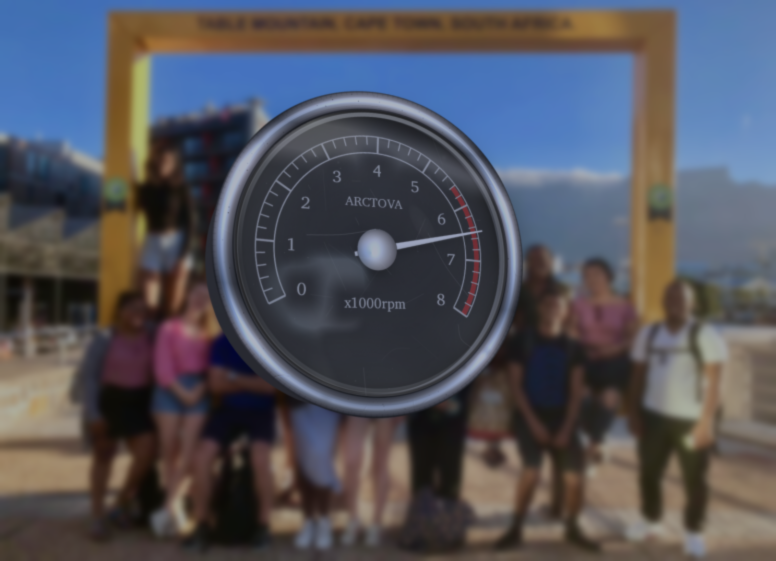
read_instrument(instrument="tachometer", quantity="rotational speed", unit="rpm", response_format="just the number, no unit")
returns 6500
